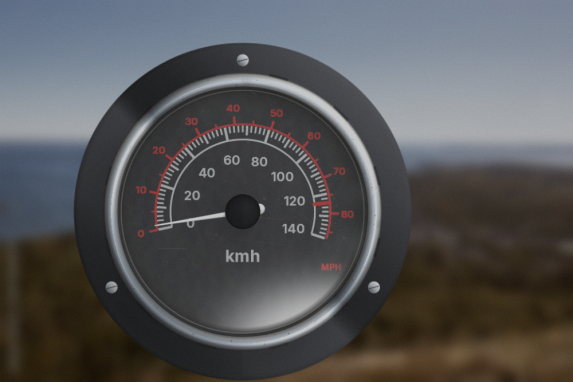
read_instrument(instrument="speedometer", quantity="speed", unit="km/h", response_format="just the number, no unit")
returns 2
